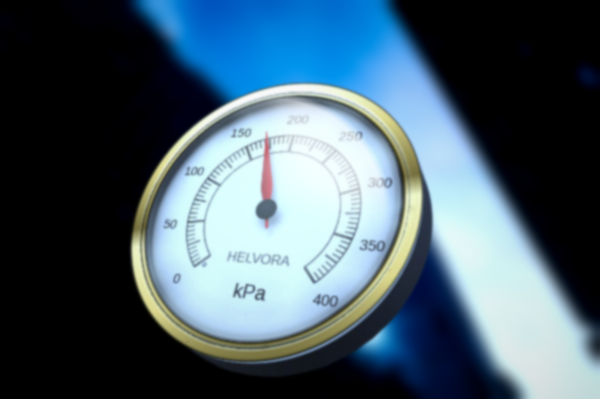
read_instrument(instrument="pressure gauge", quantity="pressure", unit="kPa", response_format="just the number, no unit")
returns 175
